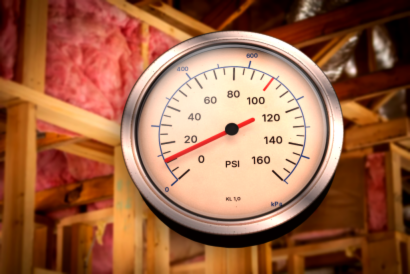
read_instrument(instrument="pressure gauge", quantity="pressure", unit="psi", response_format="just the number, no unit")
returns 10
